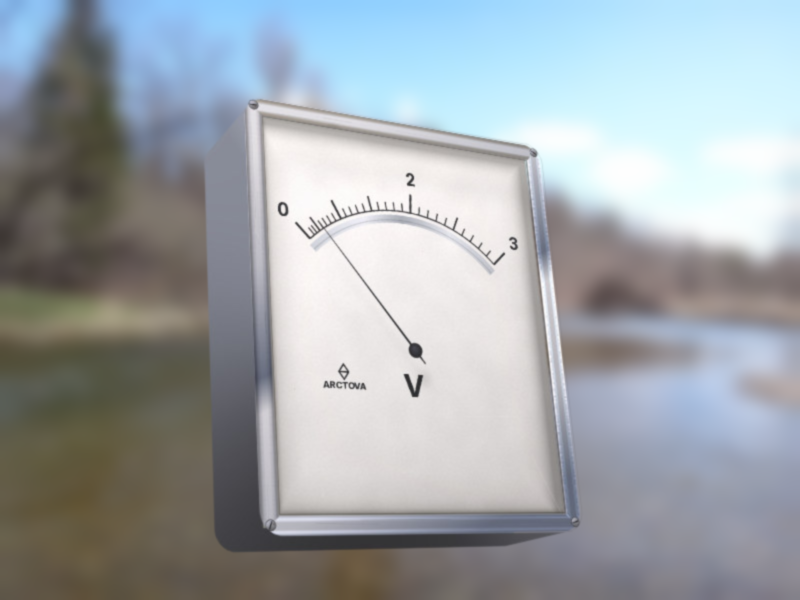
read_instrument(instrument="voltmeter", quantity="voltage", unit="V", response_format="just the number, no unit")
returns 0.5
